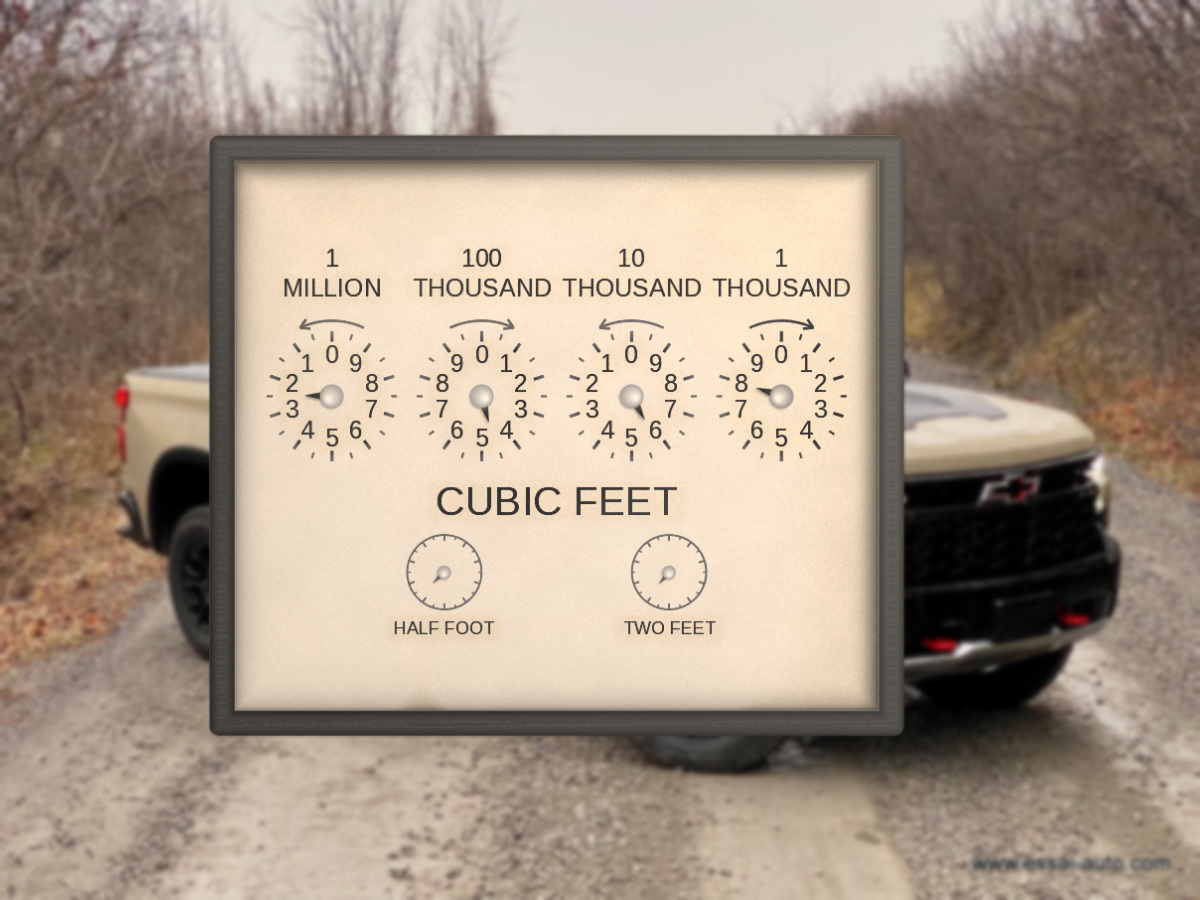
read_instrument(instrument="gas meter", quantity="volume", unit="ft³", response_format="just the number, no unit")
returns 245800
